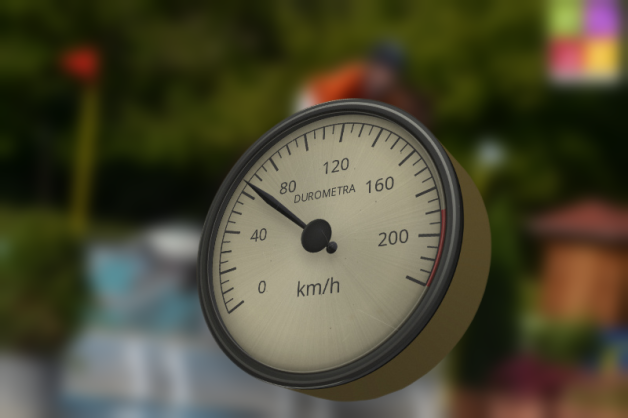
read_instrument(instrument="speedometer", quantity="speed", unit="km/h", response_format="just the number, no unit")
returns 65
